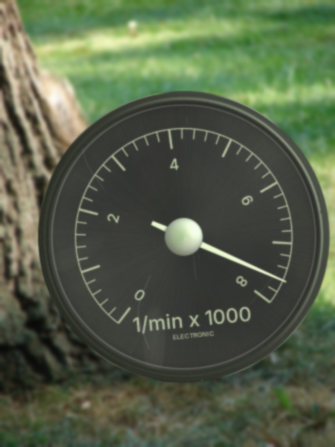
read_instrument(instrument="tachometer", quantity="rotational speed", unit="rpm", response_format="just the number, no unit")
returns 7600
